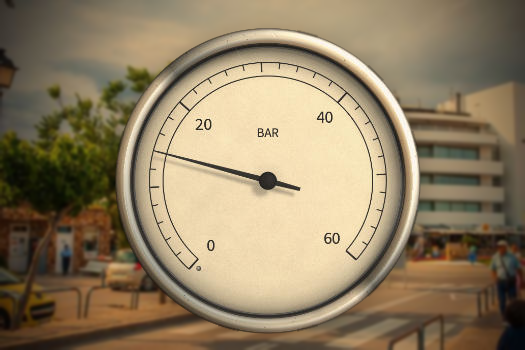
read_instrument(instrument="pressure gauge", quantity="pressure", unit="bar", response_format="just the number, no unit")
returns 14
